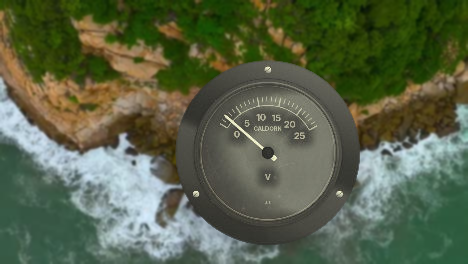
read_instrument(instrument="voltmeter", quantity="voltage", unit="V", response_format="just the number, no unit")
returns 2
